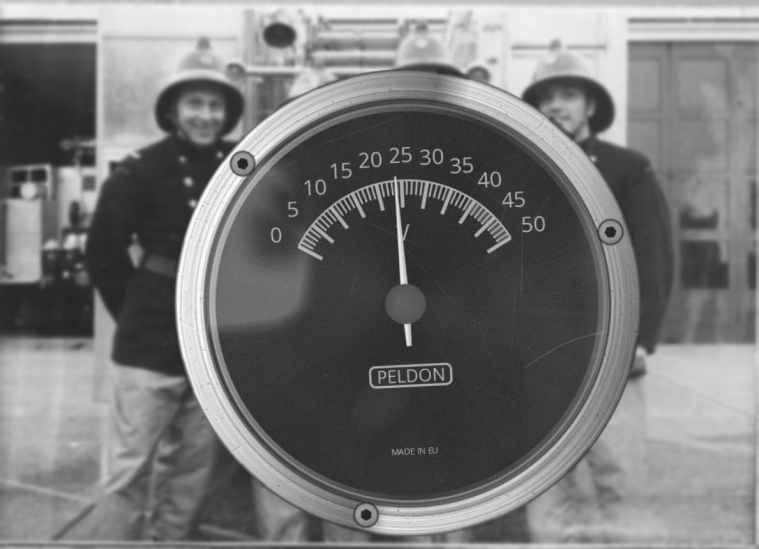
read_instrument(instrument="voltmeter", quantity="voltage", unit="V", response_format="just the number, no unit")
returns 24
